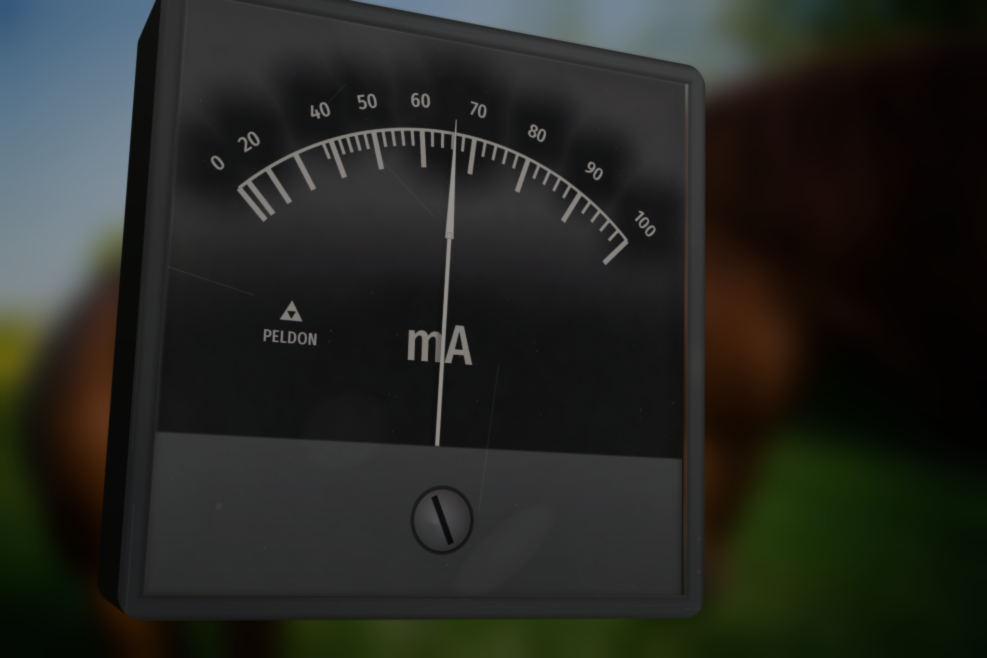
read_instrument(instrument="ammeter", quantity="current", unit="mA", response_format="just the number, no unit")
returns 66
